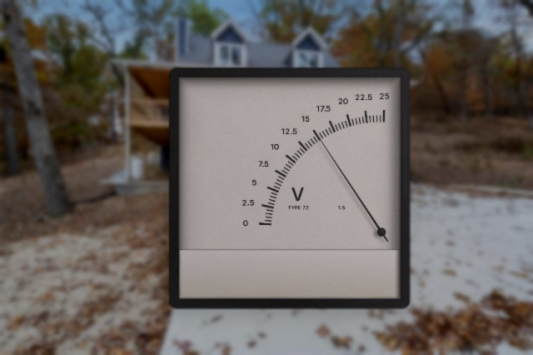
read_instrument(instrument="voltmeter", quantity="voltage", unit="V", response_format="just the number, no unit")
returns 15
